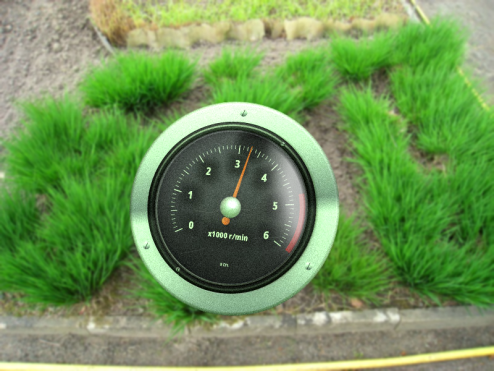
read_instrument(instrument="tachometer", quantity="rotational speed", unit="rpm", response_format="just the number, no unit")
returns 3300
